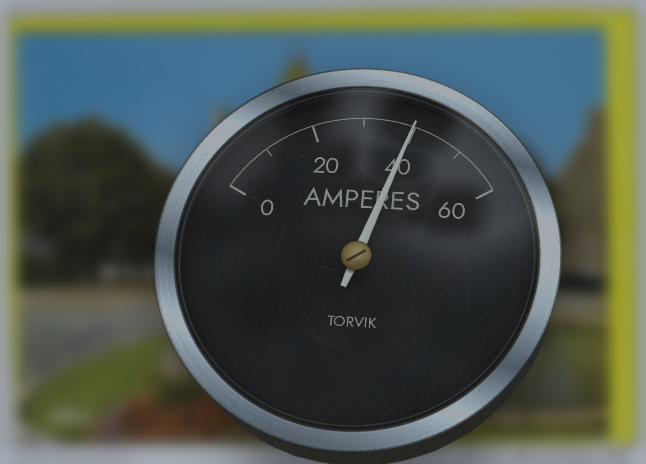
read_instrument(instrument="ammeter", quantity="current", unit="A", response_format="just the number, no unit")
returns 40
